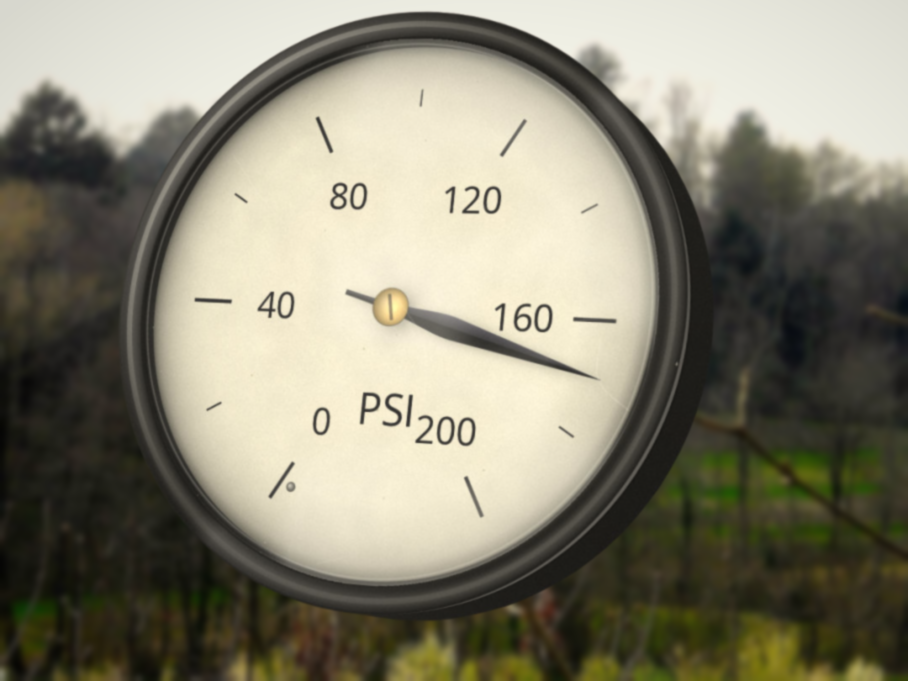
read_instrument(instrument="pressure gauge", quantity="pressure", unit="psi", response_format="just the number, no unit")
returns 170
